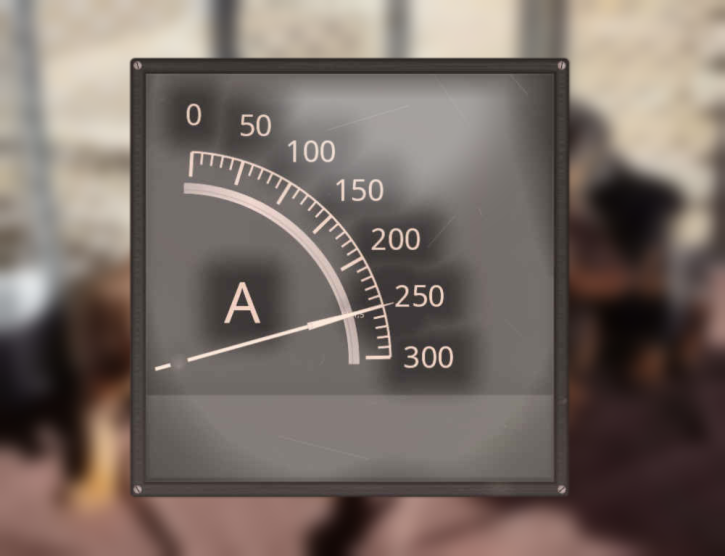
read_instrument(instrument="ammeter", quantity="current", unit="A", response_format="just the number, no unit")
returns 250
